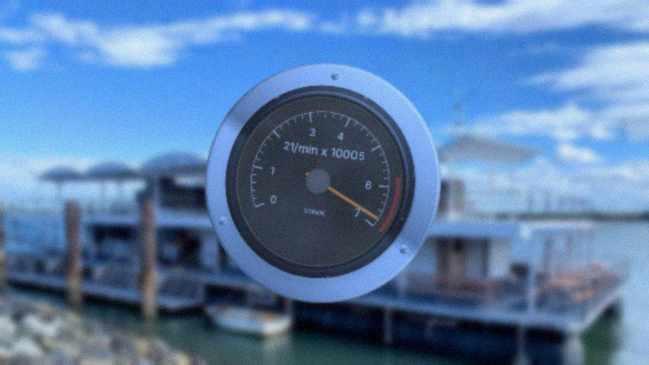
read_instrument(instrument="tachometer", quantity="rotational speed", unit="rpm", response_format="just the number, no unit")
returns 6800
